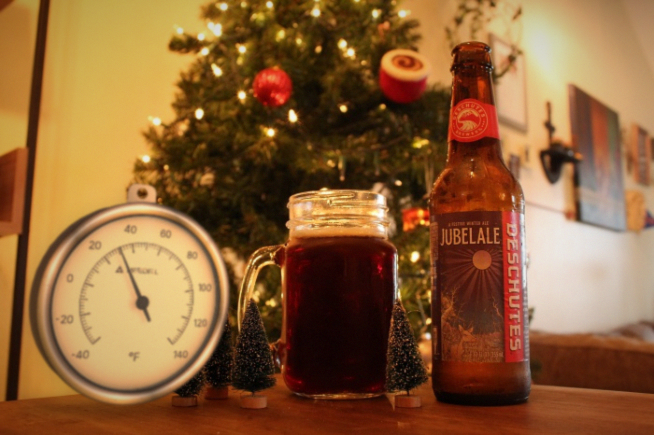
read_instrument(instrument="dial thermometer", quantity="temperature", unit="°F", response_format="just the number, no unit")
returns 30
